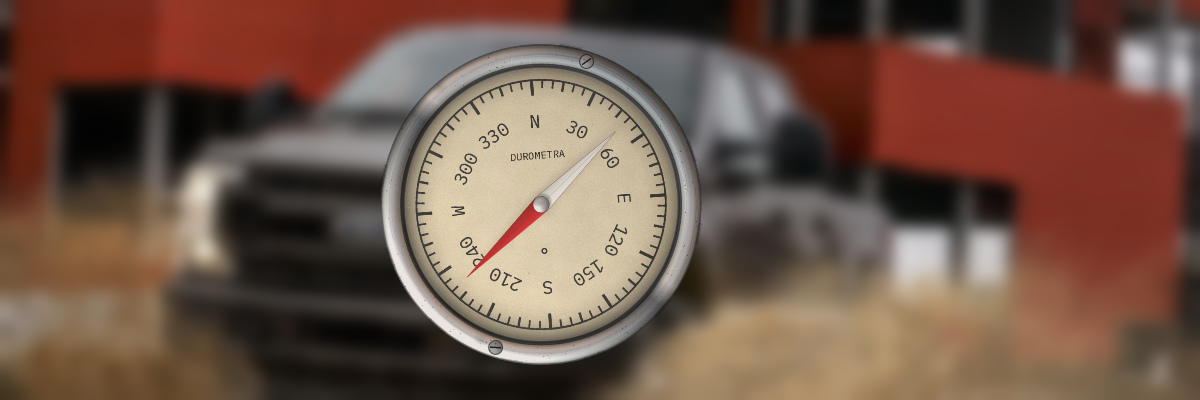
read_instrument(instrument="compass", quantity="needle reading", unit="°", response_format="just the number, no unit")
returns 230
